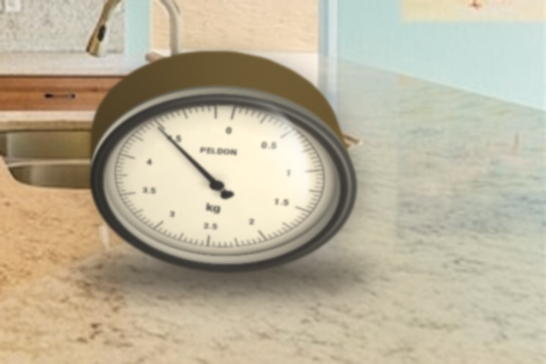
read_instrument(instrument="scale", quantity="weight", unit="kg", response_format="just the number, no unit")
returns 4.5
